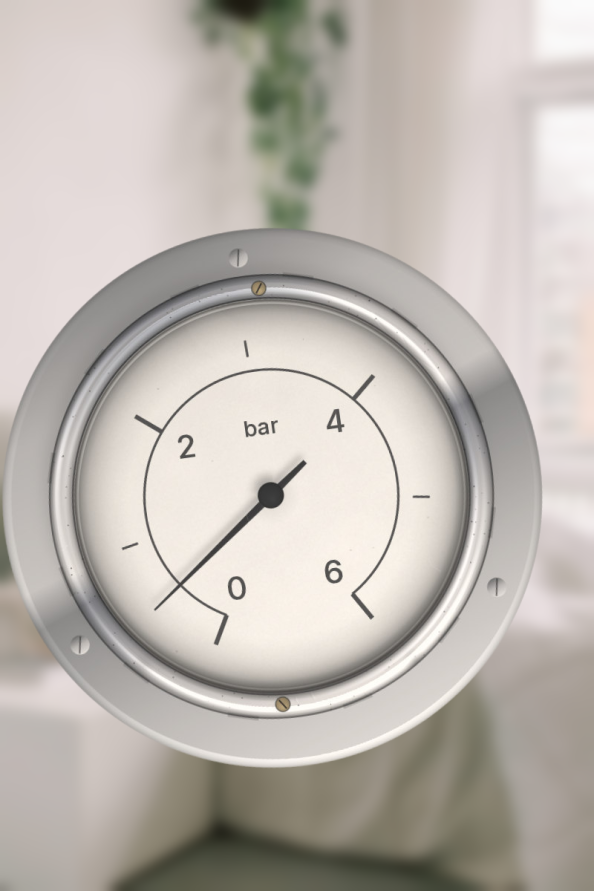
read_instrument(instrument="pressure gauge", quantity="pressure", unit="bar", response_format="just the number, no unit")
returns 0.5
